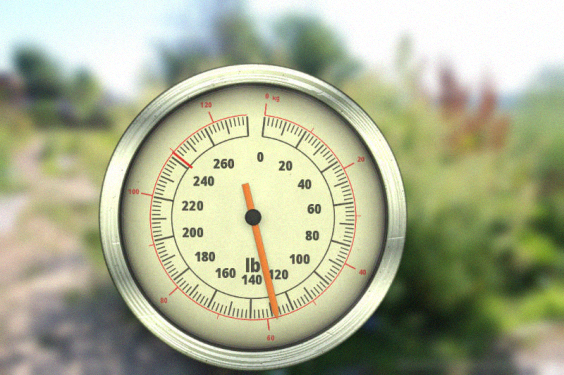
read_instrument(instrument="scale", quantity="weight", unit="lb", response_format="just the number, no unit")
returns 128
